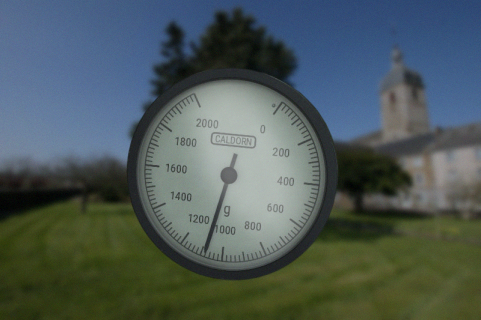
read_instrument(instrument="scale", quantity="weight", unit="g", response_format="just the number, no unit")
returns 1080
